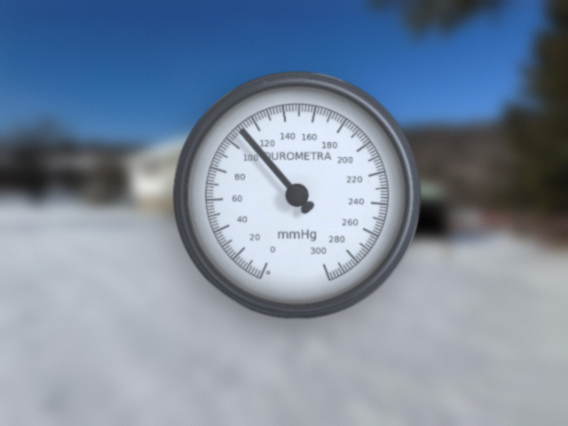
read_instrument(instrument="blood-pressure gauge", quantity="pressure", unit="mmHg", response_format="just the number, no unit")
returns 110
